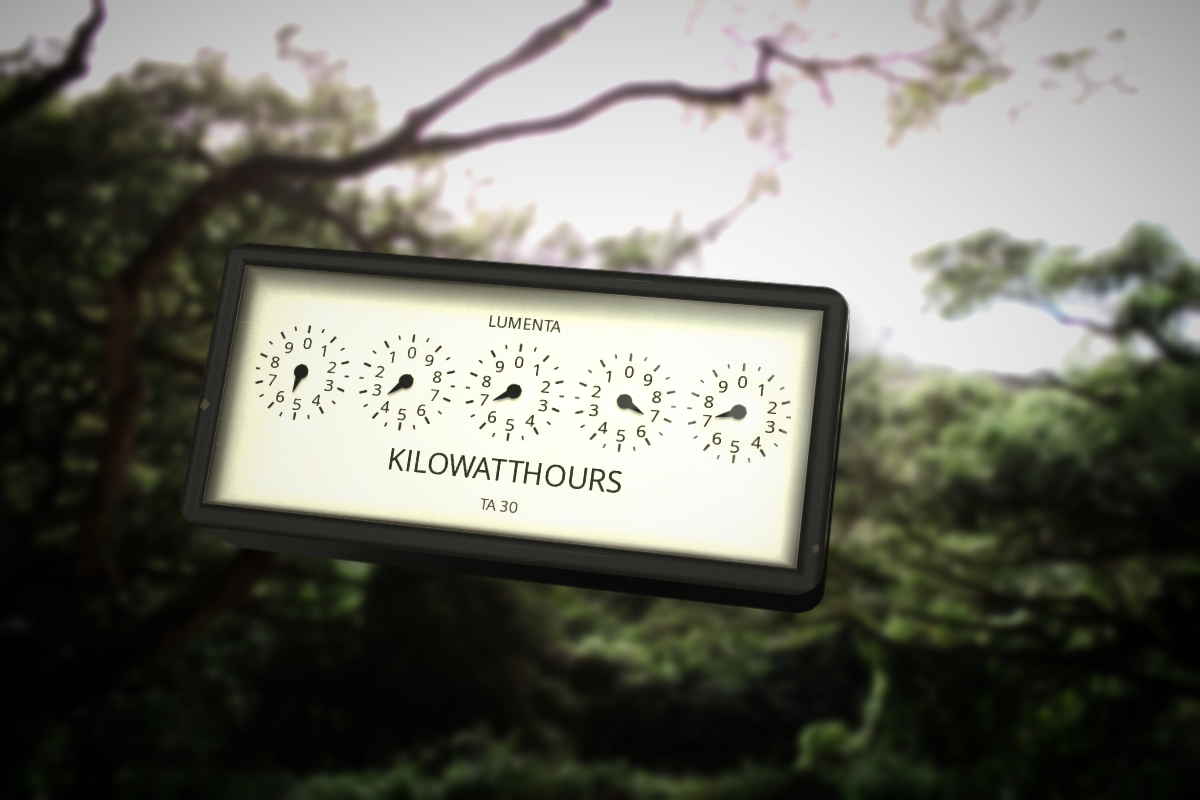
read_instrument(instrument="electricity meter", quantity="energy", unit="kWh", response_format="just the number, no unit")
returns 53667
